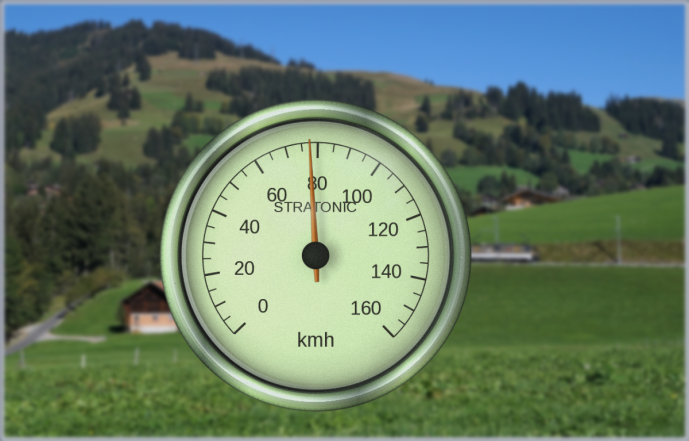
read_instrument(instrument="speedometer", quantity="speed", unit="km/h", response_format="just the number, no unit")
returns 77.5
